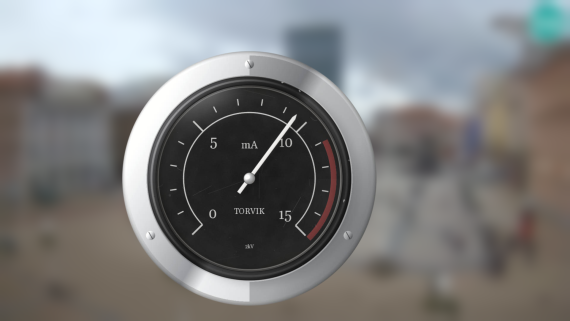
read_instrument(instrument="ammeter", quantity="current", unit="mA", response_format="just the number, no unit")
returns 9.5
